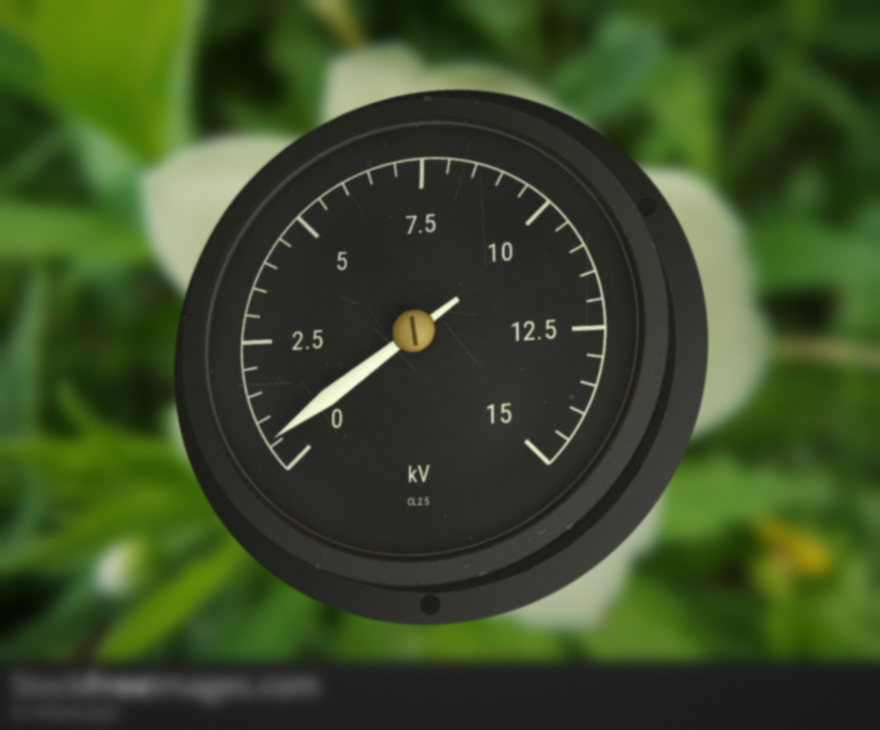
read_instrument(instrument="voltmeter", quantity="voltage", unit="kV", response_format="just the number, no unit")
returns 0.5
